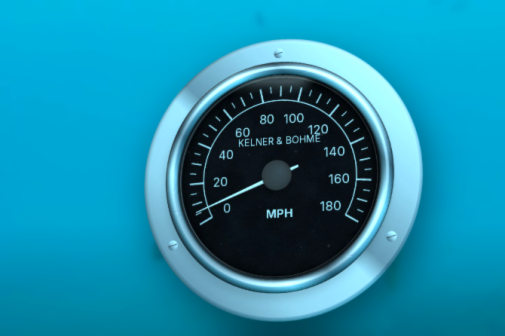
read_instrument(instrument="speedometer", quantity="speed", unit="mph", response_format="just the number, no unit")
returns 5
